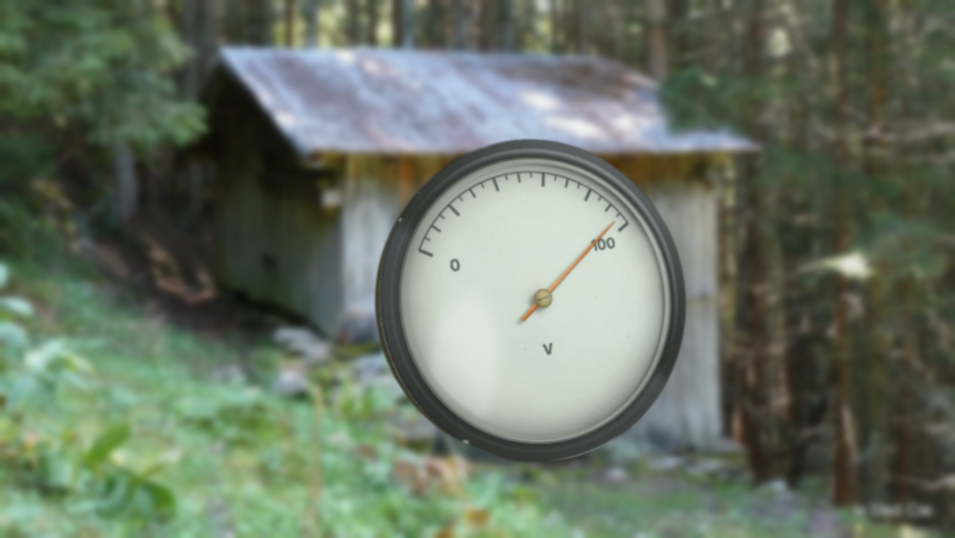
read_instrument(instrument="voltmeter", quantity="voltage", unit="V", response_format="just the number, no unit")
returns 95
